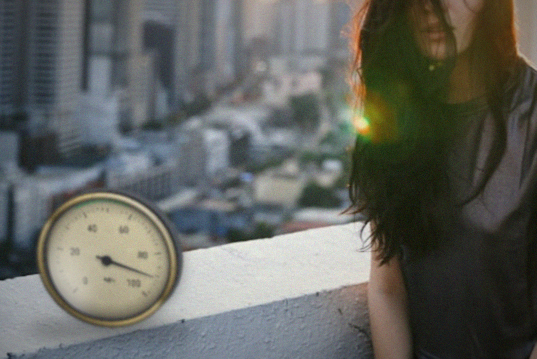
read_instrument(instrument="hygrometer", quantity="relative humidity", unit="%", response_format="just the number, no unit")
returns 90
